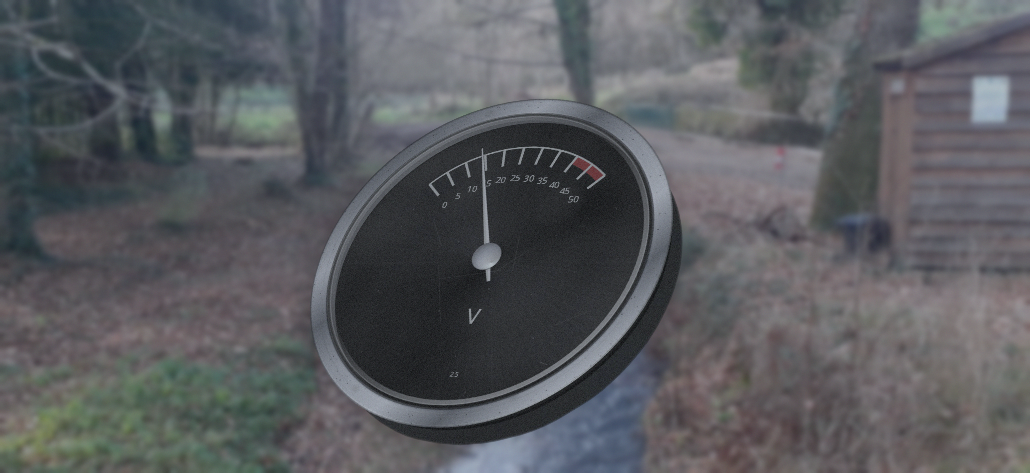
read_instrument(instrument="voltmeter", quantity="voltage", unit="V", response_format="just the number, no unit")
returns 15
